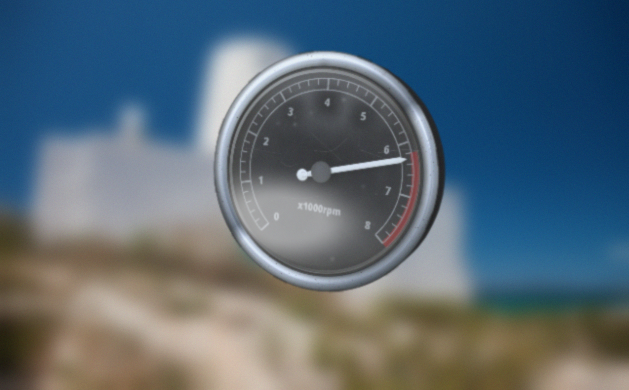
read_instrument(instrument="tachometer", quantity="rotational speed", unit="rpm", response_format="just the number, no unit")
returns 6300
